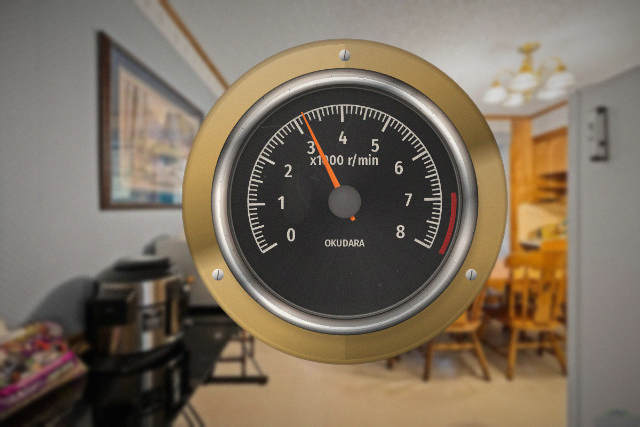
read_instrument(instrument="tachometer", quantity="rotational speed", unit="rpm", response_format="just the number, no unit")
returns 3200
